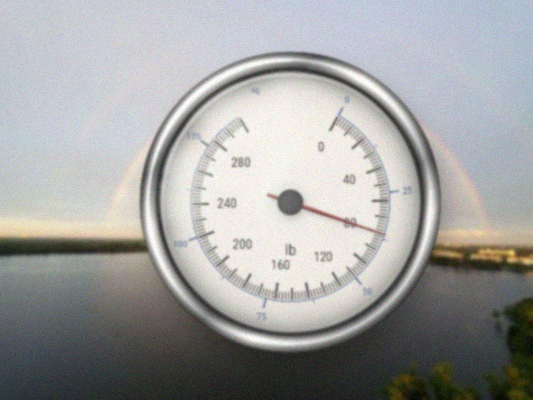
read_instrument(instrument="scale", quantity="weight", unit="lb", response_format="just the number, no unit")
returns 80
